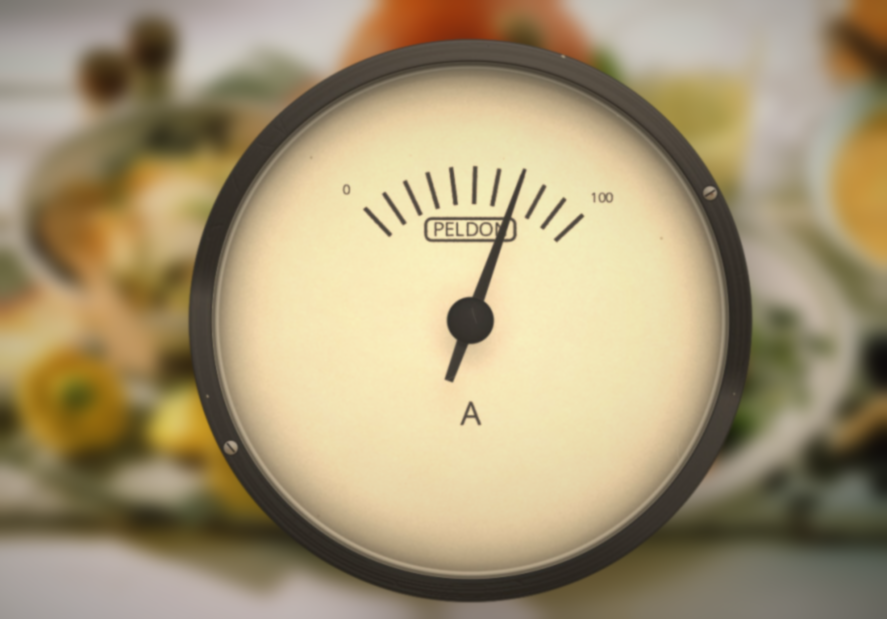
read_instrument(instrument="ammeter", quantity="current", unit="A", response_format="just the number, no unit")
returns 70
